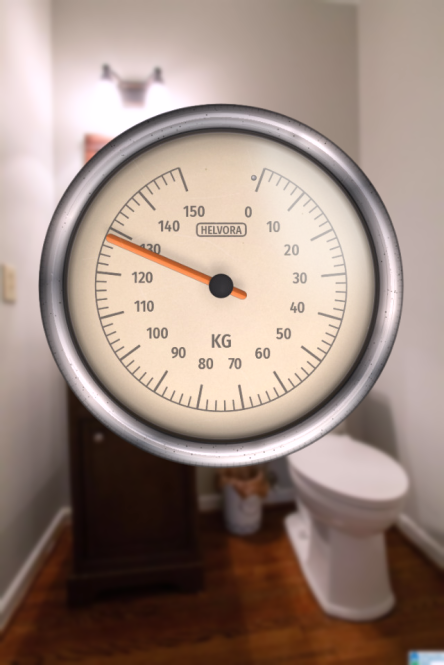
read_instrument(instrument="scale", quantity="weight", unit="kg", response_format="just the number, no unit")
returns 128
